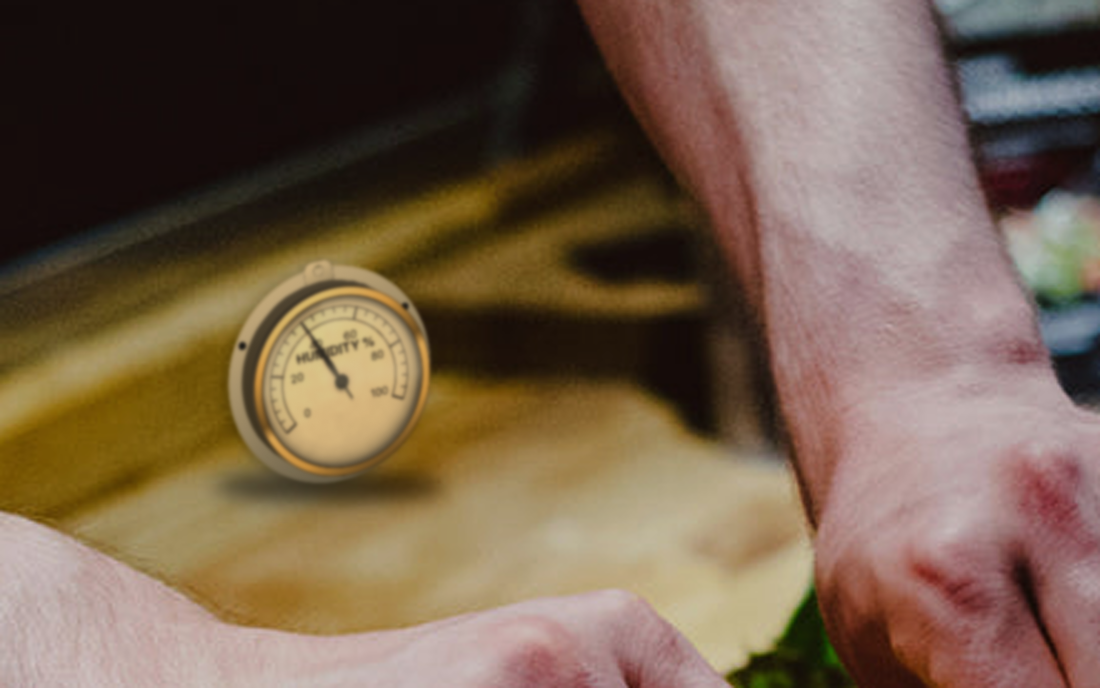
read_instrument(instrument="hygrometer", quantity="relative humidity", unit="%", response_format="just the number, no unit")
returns 40
